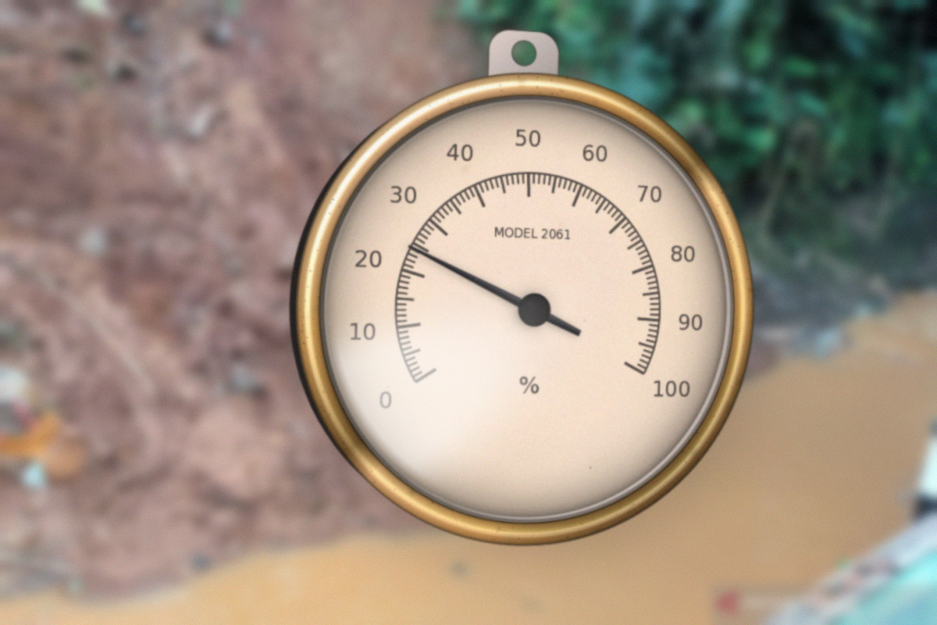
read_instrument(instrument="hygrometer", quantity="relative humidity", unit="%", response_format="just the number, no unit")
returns 24
